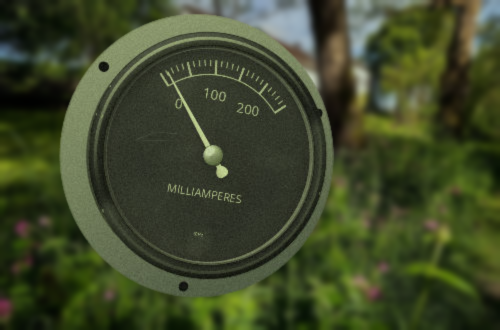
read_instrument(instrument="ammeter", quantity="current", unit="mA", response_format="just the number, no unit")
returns 10
